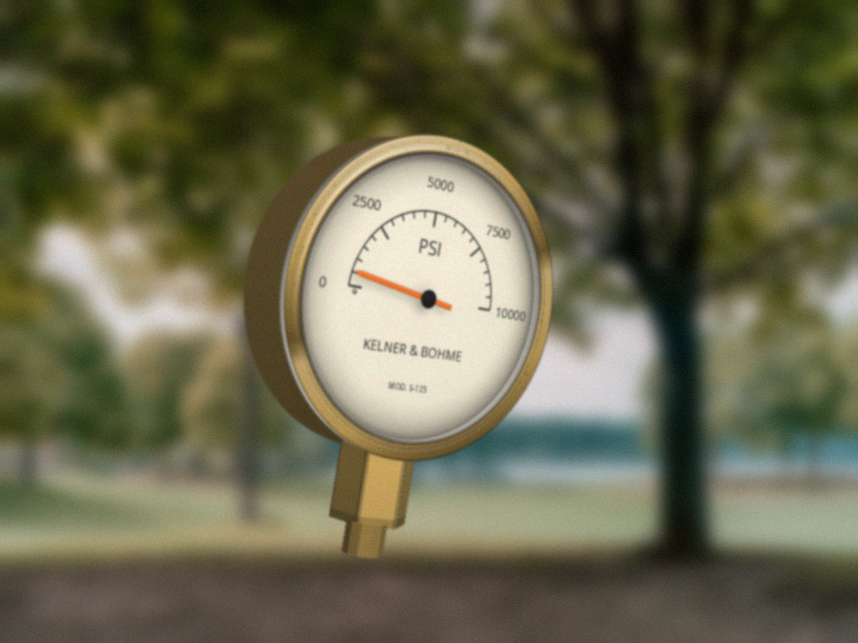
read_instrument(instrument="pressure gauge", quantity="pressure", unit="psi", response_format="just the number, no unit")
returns 500
